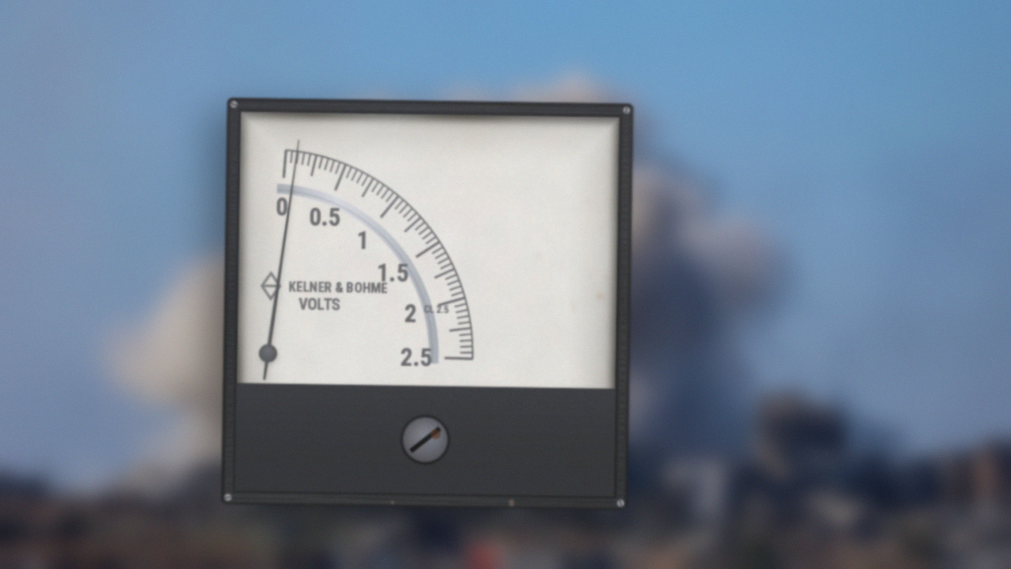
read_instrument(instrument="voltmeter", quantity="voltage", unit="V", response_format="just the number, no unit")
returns 0.1
